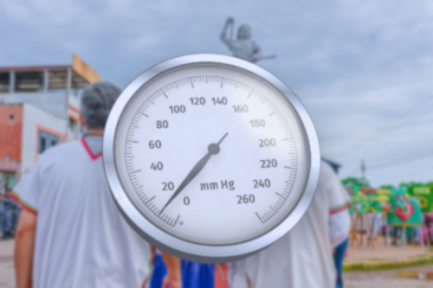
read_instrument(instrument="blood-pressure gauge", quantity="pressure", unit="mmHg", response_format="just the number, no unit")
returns 10
